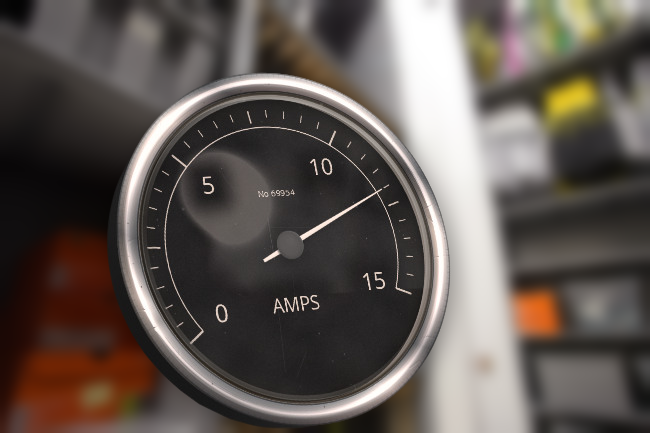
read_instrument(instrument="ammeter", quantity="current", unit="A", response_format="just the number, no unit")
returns 12
